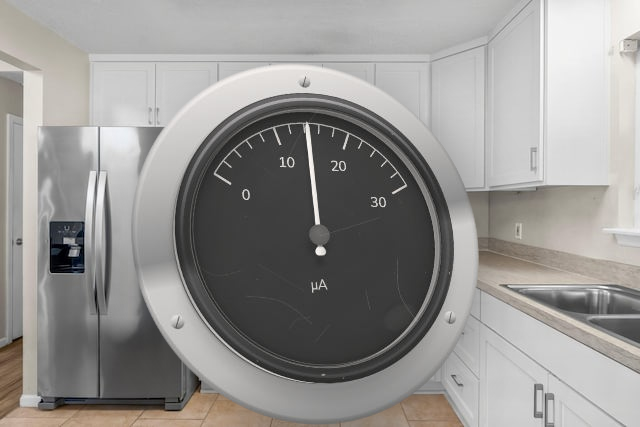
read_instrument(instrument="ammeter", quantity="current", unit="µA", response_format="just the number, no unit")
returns 14
